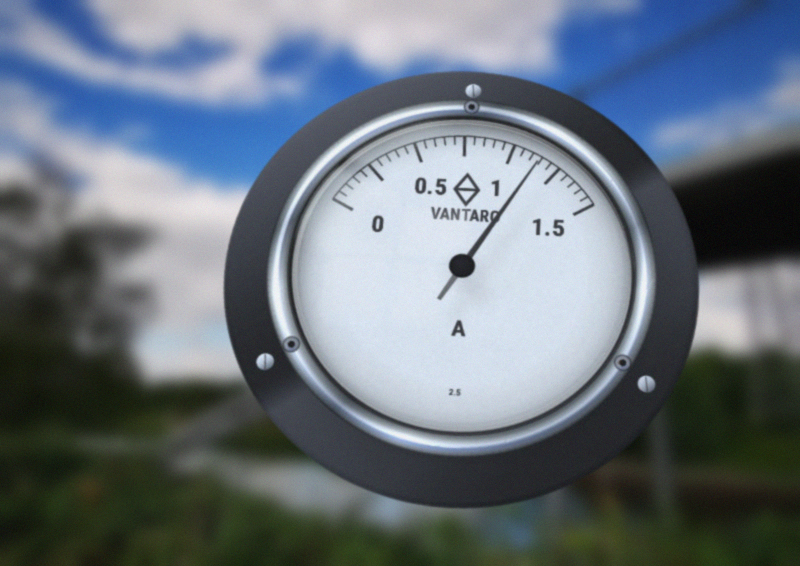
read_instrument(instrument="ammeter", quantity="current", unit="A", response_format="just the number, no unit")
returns 1.15
